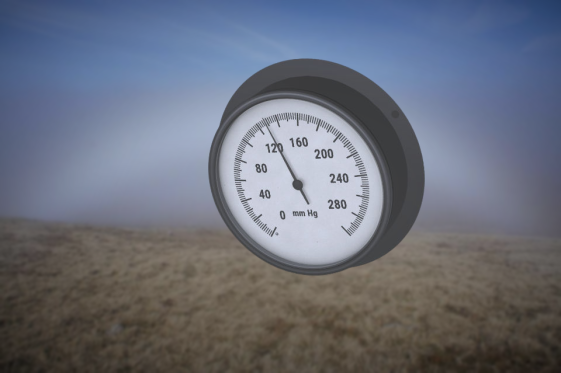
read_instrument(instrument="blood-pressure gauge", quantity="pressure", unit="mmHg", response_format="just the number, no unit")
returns 130
